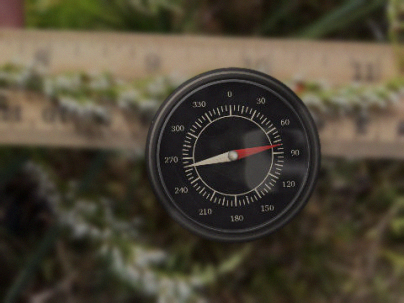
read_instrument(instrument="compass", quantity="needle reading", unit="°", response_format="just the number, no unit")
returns 80
